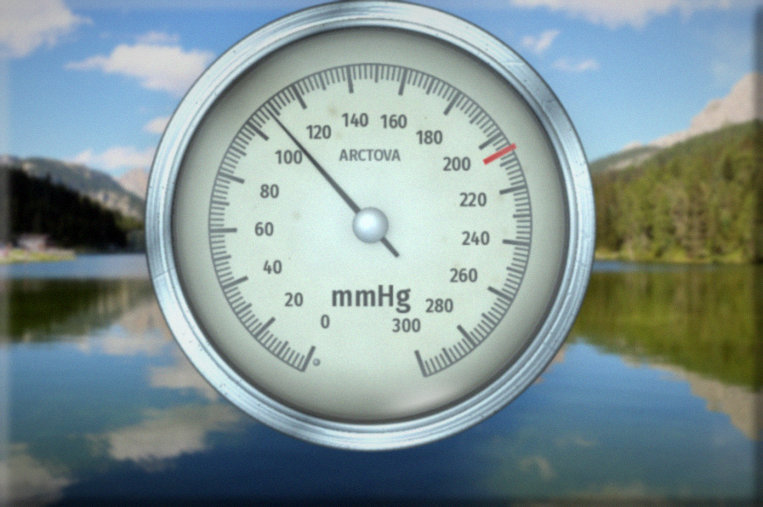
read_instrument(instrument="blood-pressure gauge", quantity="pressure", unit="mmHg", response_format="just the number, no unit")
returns 108
